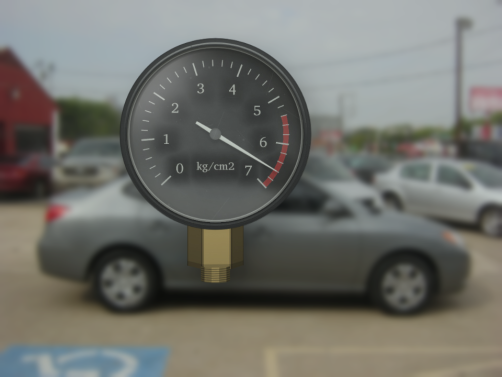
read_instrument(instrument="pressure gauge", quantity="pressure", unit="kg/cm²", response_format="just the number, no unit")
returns 6.6
